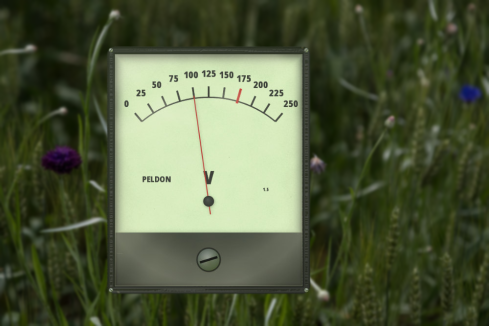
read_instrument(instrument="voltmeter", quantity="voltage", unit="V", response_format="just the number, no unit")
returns 100
